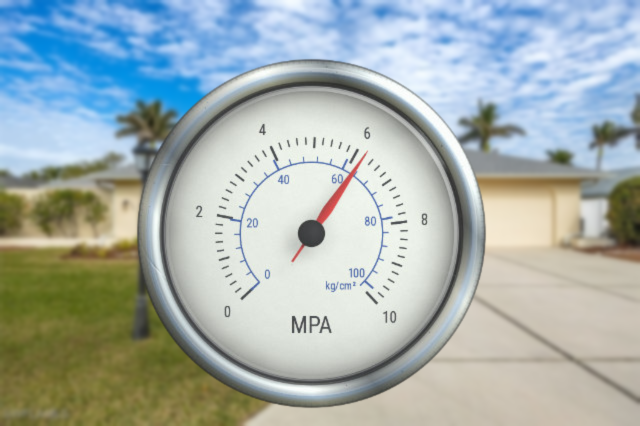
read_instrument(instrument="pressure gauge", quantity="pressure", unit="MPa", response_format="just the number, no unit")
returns 6.2
